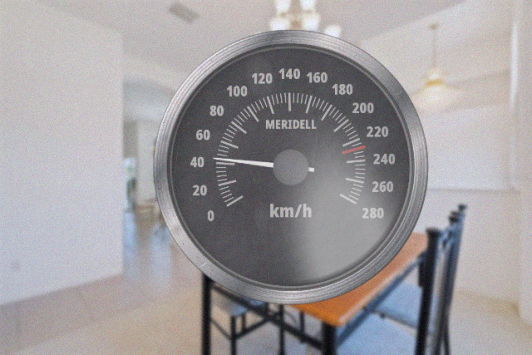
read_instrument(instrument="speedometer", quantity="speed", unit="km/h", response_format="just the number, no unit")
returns 44
